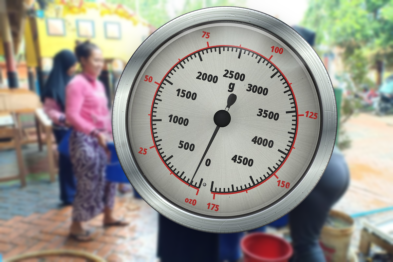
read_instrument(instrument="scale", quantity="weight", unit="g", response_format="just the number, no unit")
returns 100
